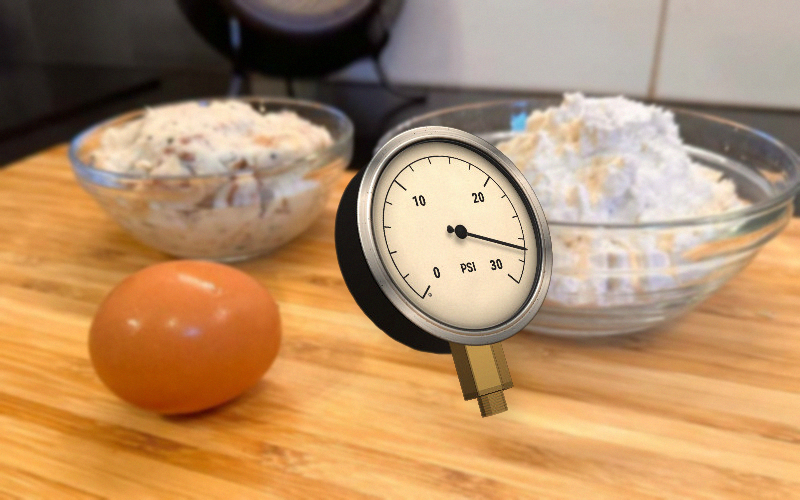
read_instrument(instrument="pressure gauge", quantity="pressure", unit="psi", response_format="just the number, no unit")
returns 27
